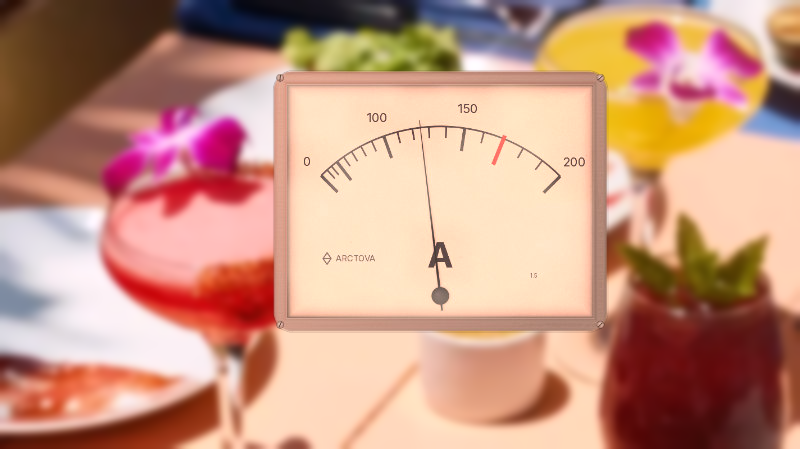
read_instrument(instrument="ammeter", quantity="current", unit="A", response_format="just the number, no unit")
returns 125
